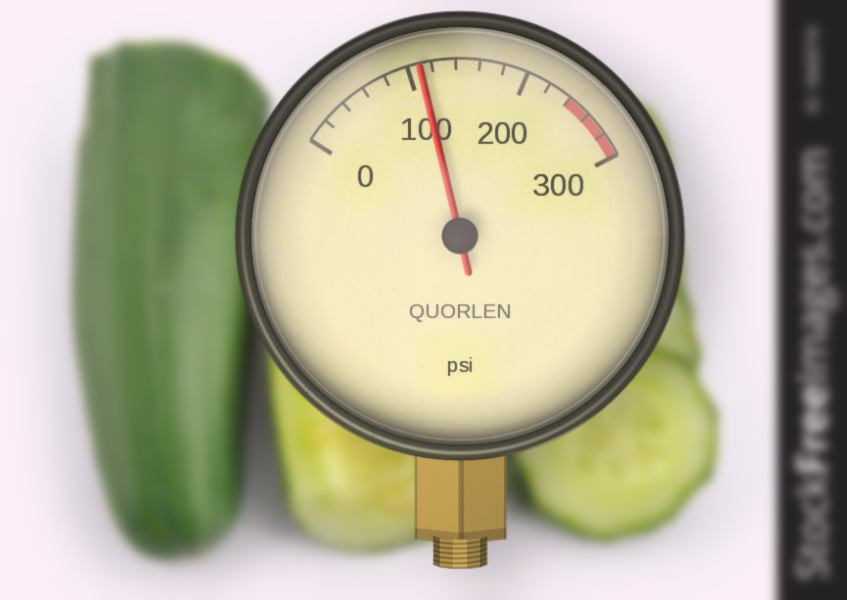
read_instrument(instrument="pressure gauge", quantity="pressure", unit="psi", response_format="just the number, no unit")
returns 110
